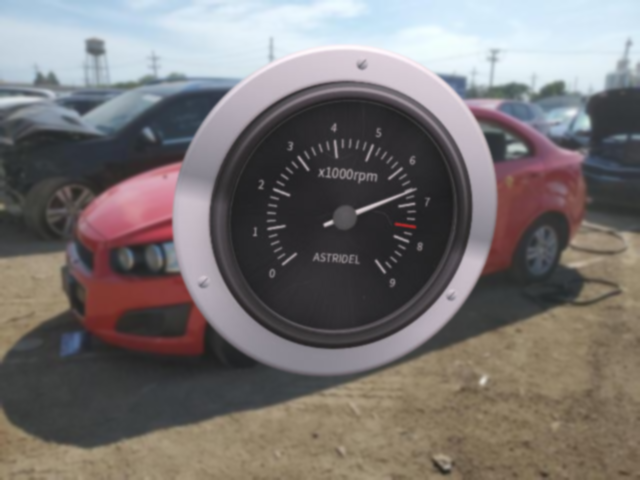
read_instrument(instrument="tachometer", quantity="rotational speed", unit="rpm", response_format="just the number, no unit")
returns 6600
